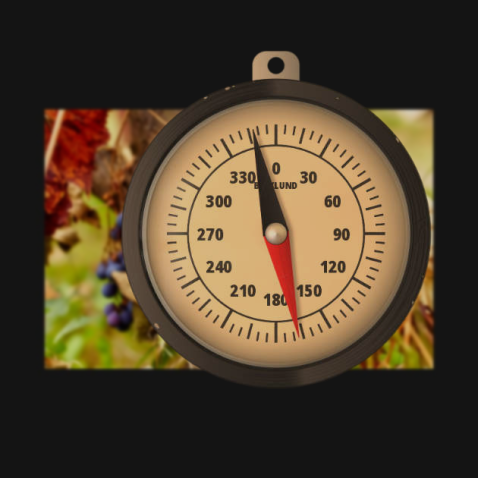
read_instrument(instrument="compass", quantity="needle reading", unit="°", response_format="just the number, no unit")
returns 167.5
